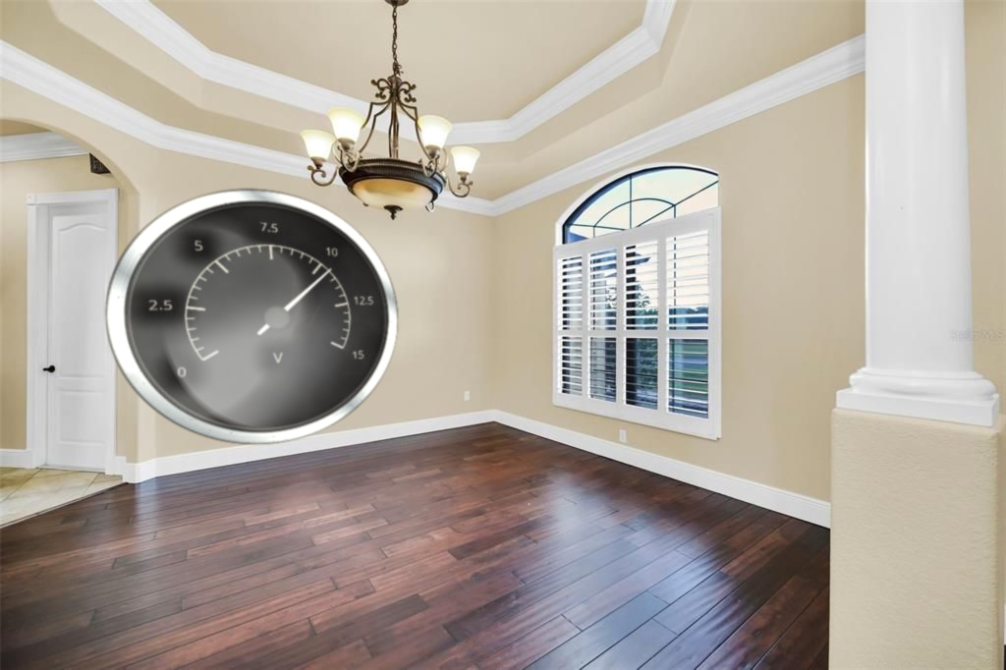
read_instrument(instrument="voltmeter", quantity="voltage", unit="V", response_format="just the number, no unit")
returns 10.5
